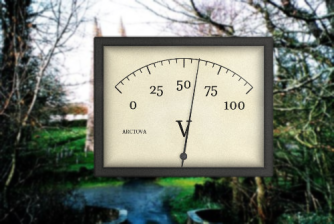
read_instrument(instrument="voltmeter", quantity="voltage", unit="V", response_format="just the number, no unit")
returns 60
